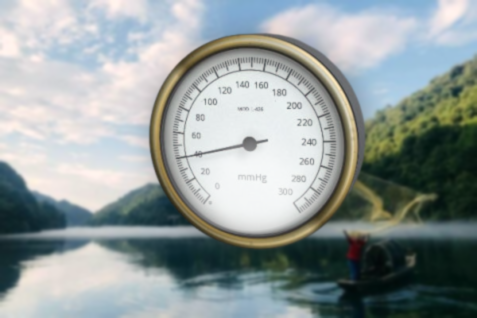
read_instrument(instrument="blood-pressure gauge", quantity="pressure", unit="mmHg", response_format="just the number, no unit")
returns 40
